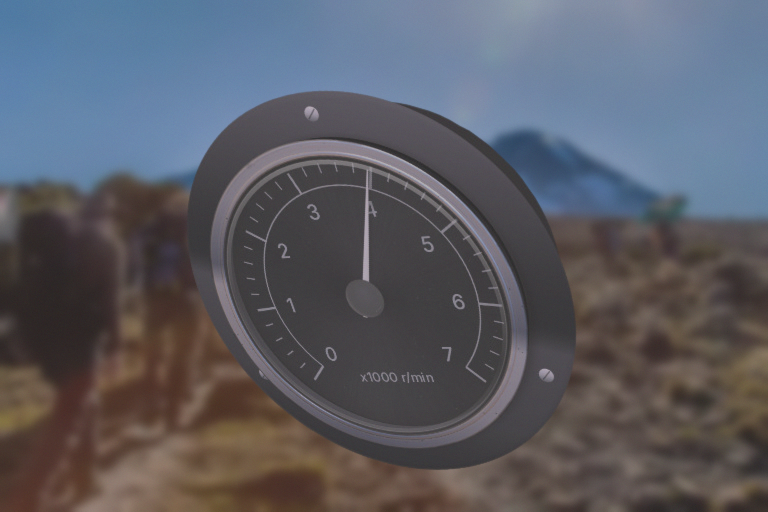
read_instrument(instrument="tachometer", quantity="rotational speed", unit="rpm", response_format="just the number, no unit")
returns 4000
